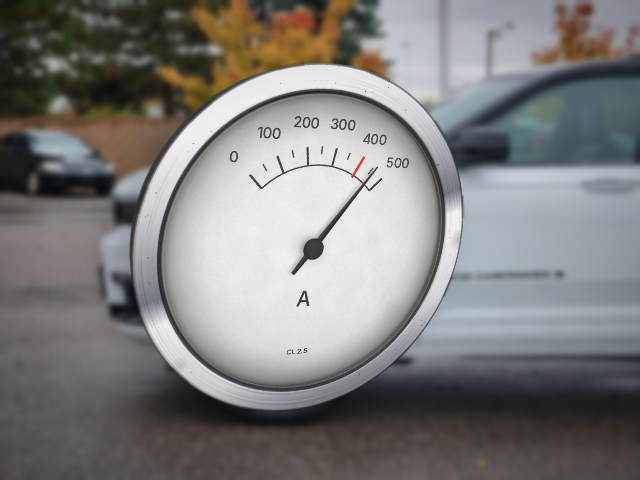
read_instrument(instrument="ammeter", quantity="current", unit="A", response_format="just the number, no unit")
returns 450
